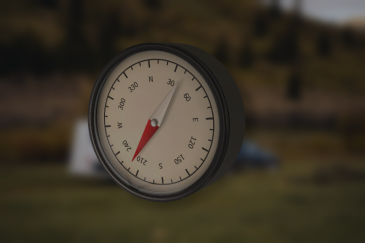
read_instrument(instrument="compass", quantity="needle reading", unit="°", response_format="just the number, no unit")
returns 220
